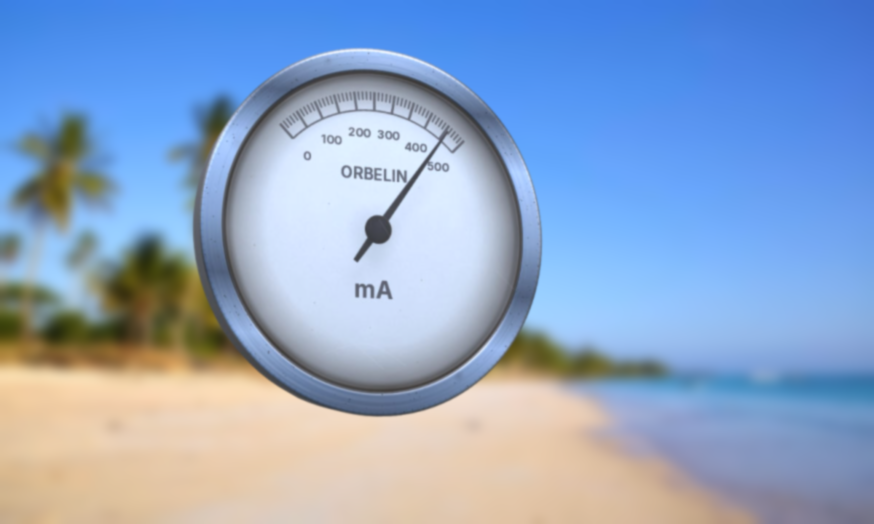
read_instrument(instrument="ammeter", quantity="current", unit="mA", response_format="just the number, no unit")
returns 450
